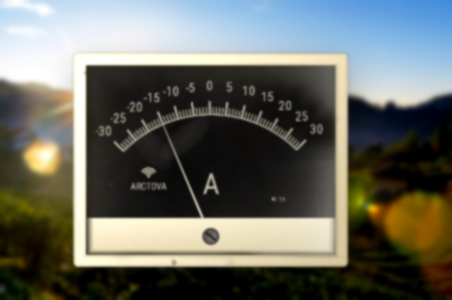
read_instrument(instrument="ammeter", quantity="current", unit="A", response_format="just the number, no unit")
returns -15
